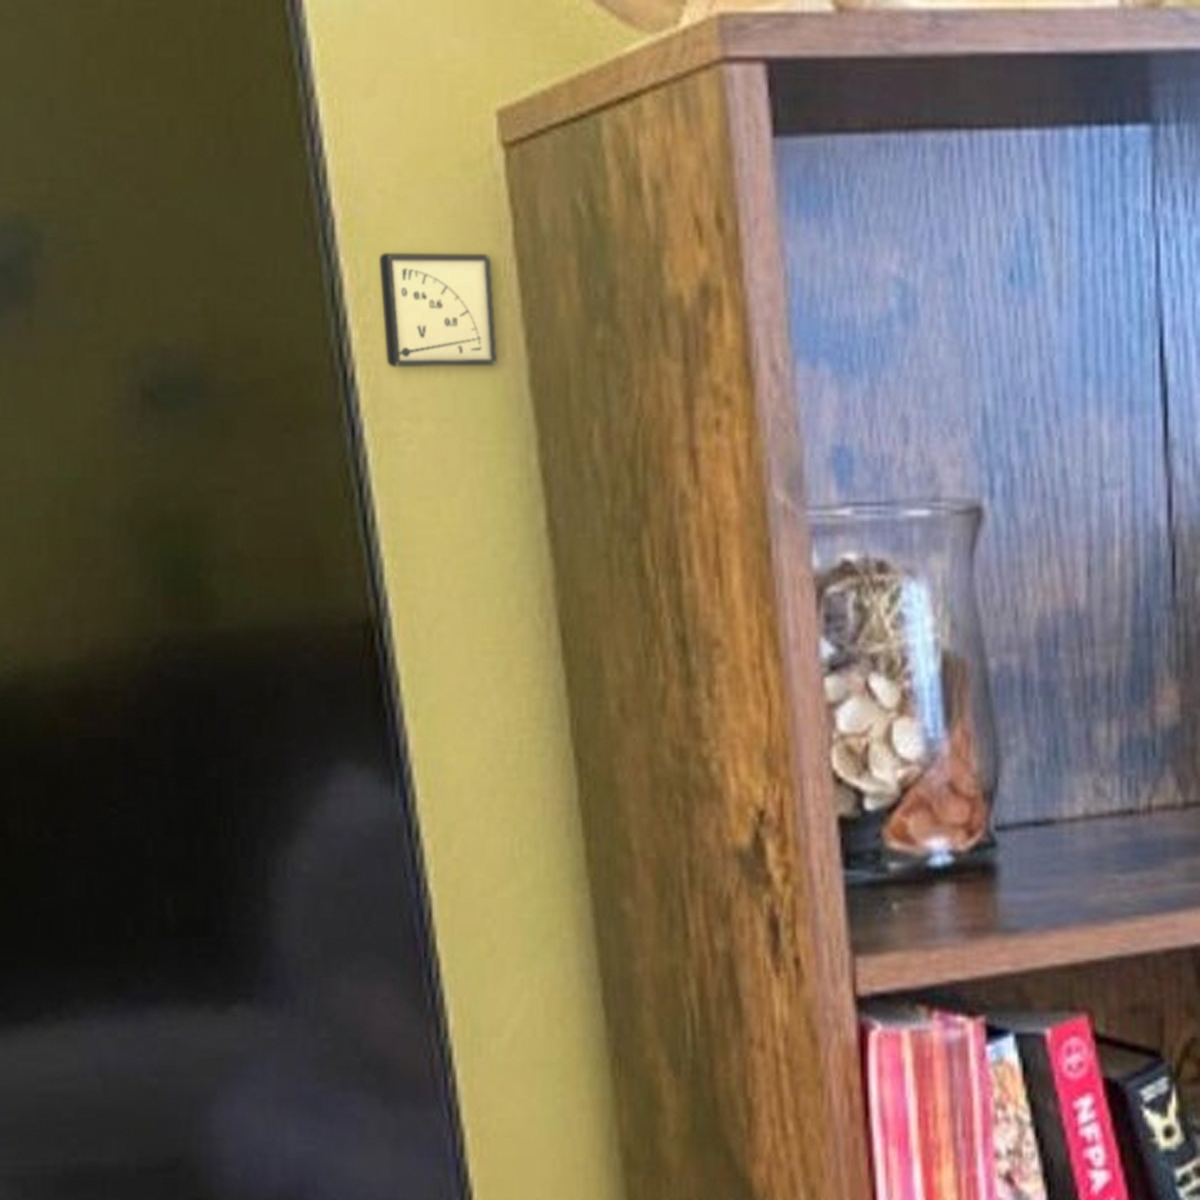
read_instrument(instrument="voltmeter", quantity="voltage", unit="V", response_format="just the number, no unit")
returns 0.95
